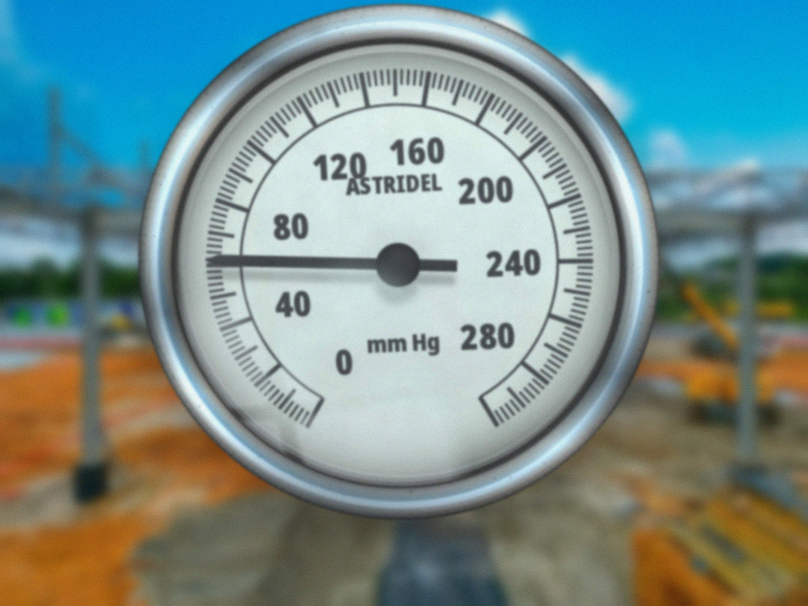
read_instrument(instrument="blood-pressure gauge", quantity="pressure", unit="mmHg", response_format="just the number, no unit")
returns 62
